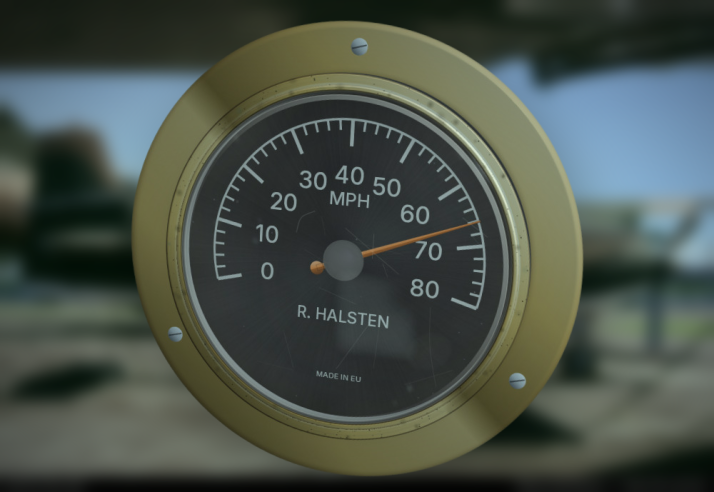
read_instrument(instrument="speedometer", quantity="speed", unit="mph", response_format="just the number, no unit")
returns 66
